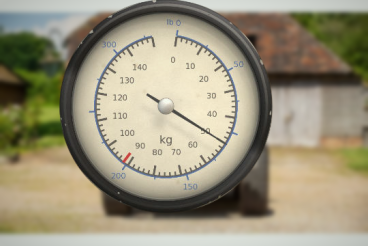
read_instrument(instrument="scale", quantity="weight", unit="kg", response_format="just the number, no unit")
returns 50
